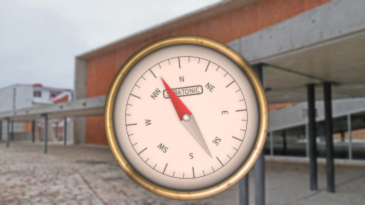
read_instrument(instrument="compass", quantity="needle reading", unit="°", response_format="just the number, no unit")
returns 335
